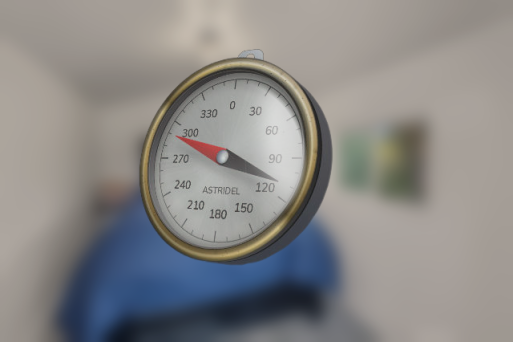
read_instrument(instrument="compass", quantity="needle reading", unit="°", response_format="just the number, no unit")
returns 290
